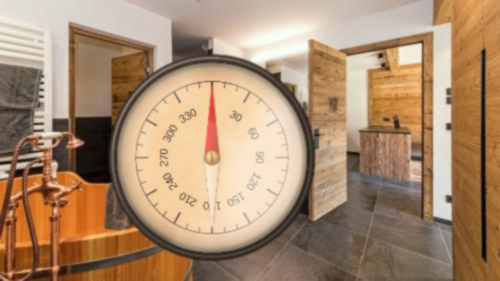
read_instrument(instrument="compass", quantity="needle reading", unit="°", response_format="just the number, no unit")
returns 0
